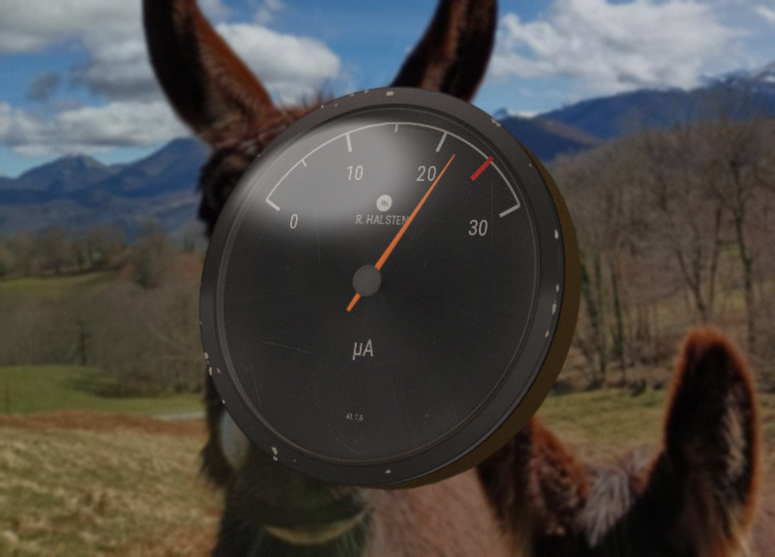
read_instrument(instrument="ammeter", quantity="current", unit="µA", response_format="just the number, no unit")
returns 22.5
